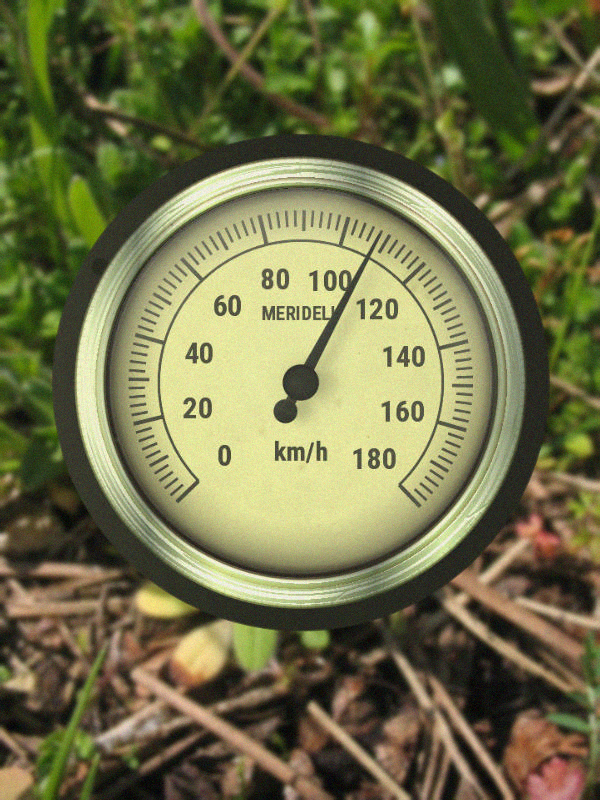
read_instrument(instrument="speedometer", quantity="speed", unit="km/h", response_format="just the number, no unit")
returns 108
